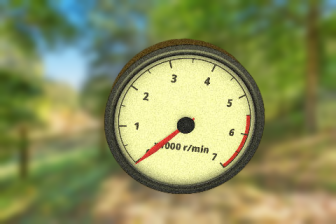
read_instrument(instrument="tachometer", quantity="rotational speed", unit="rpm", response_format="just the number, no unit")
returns 0
